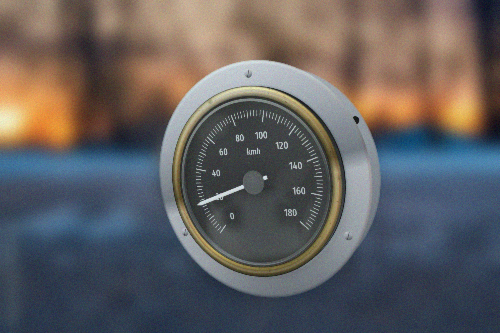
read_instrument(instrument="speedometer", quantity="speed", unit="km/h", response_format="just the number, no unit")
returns 20
